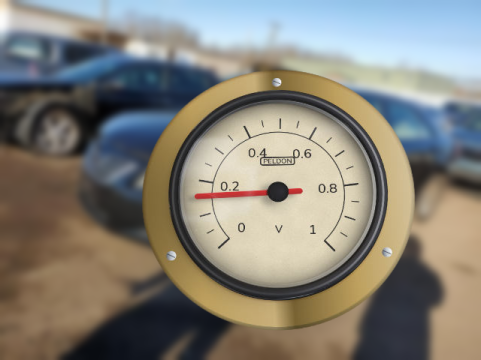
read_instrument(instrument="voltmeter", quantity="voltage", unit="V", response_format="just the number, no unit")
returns 0.15
